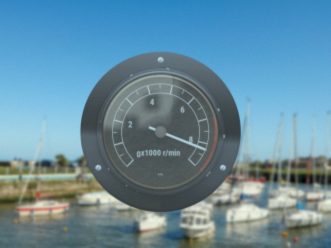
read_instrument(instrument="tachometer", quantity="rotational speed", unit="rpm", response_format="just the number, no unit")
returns 8250
